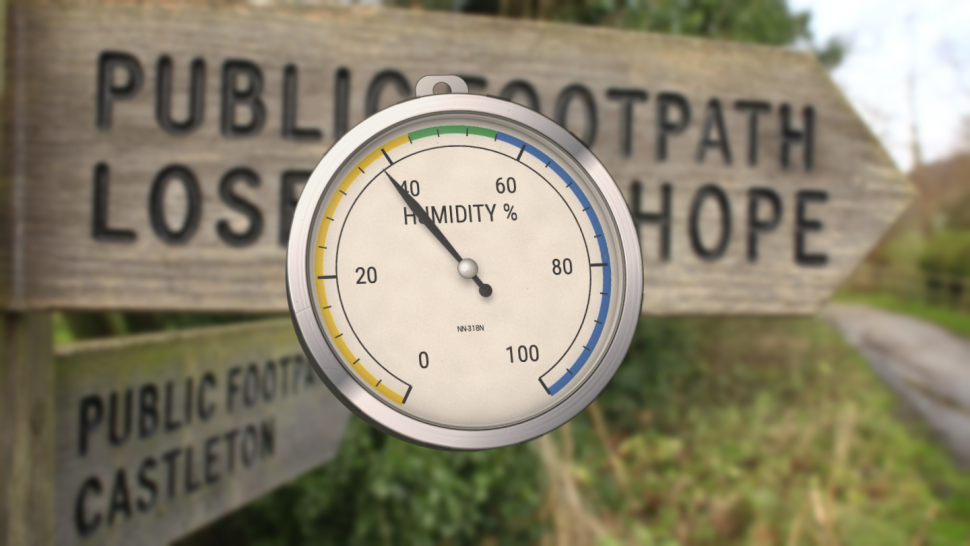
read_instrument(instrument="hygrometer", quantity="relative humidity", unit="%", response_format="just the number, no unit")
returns 38
